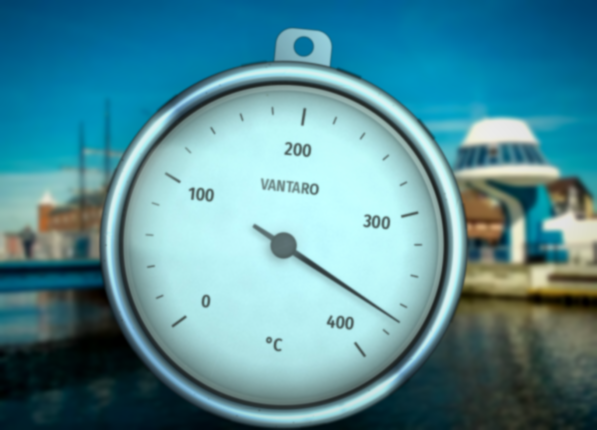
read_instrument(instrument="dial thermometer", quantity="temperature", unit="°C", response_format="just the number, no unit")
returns 370
